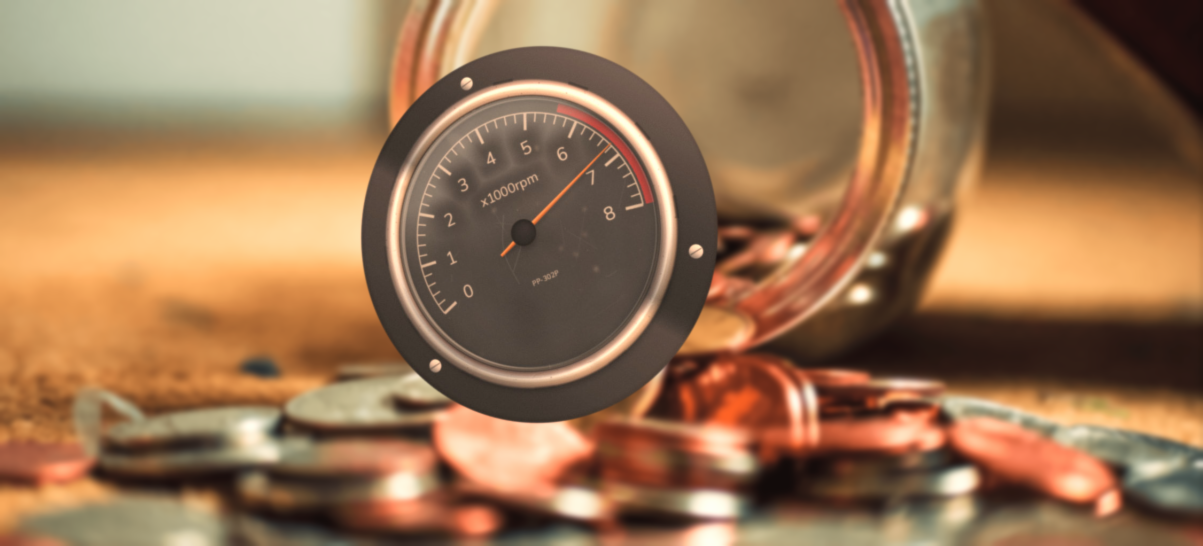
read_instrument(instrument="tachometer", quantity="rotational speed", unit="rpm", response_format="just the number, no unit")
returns 6800
